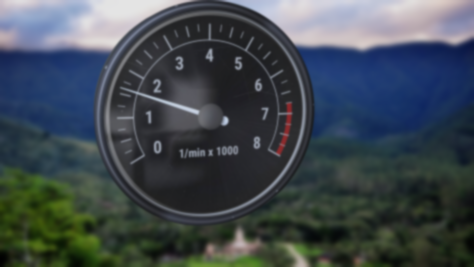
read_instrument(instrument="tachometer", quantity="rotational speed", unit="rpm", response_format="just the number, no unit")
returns 1625
